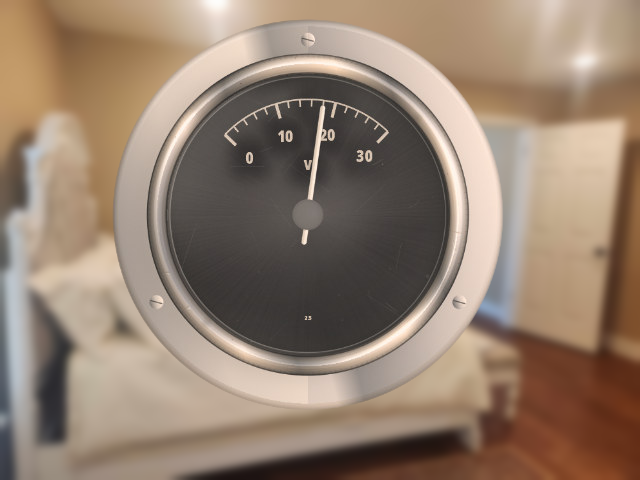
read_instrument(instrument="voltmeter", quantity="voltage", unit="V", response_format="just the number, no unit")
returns 18
